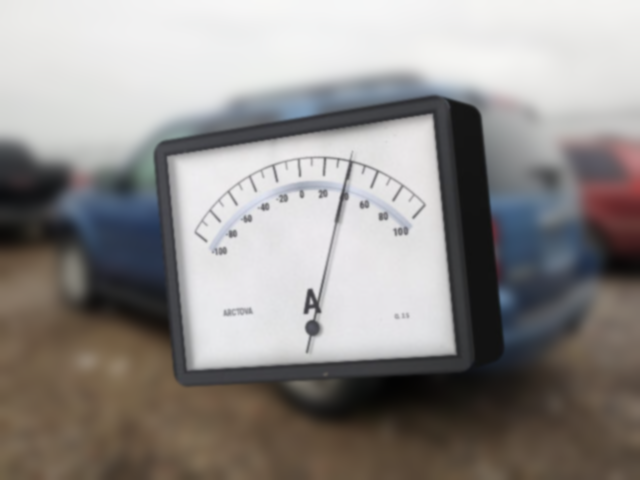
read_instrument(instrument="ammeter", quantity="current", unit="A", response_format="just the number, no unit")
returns 40
